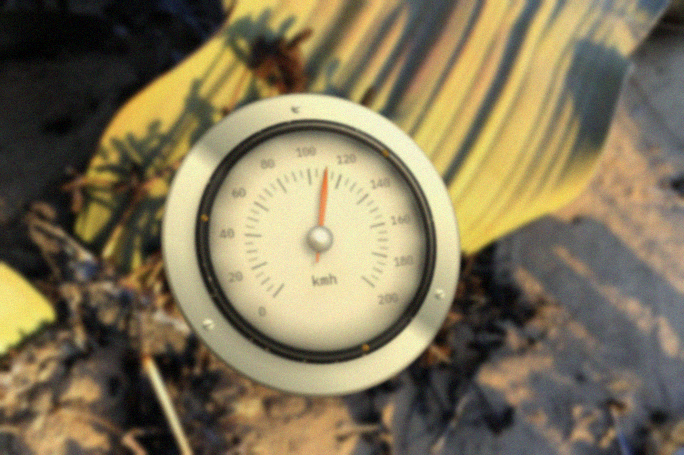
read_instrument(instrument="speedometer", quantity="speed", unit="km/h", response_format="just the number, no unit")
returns 110
